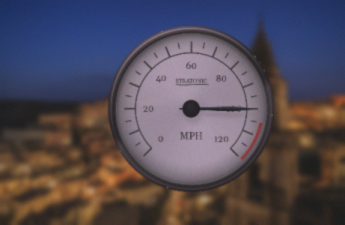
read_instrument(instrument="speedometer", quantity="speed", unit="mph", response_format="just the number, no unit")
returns 100
